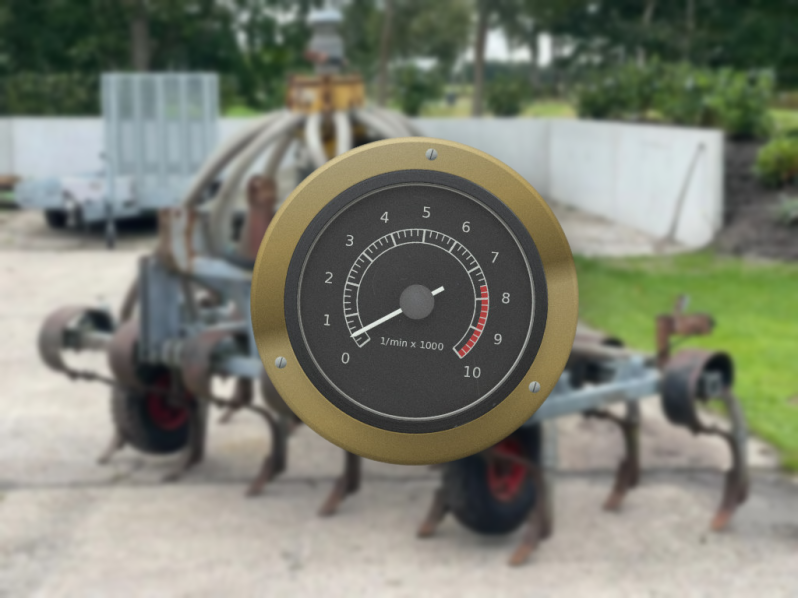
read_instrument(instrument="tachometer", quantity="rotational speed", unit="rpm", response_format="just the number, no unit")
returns 400
